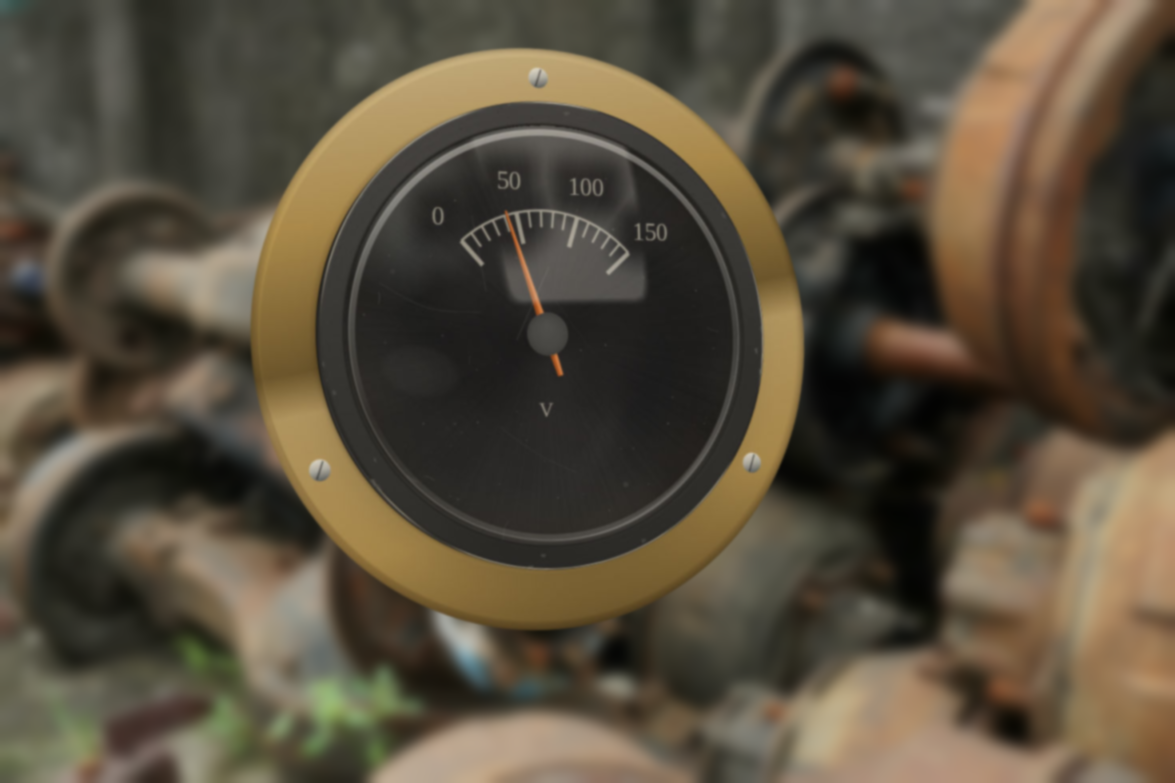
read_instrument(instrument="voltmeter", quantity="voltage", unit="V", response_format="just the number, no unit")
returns 40
